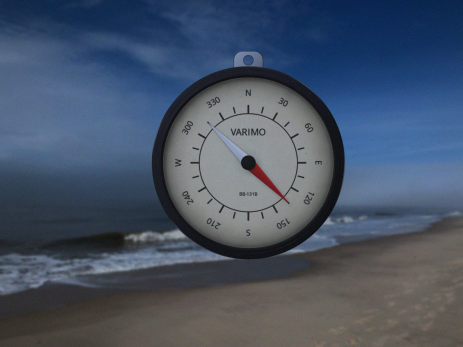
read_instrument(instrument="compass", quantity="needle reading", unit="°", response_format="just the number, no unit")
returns 135
